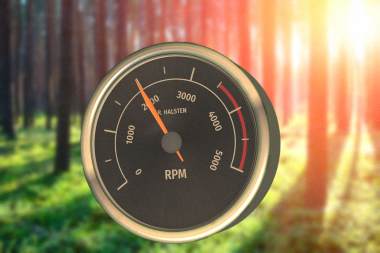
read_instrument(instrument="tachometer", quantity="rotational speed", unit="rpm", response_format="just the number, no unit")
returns 2000
